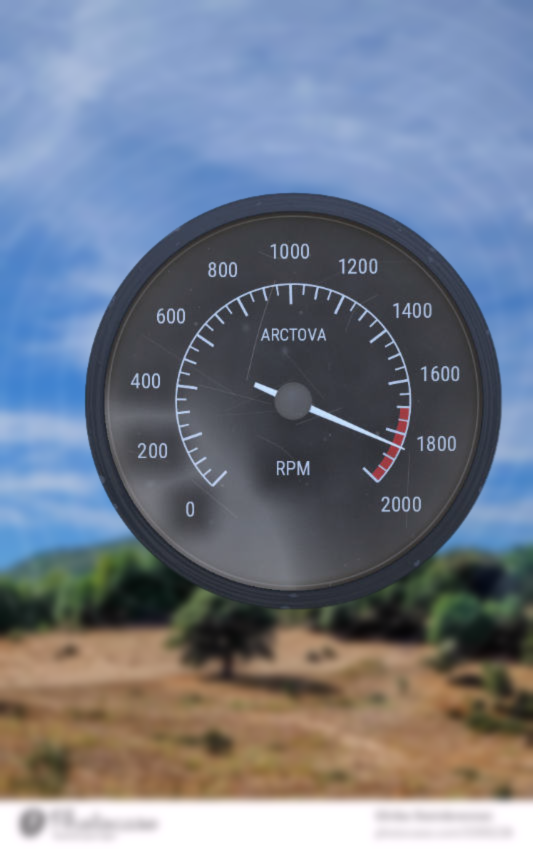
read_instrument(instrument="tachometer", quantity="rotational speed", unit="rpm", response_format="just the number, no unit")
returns 1850
